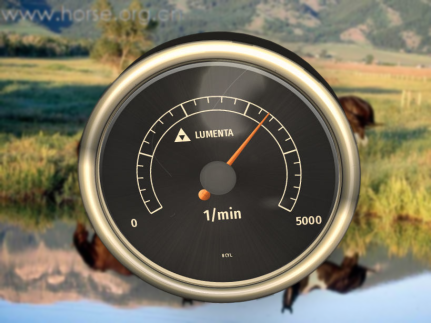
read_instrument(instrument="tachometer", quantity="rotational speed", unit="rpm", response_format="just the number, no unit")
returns 3300
